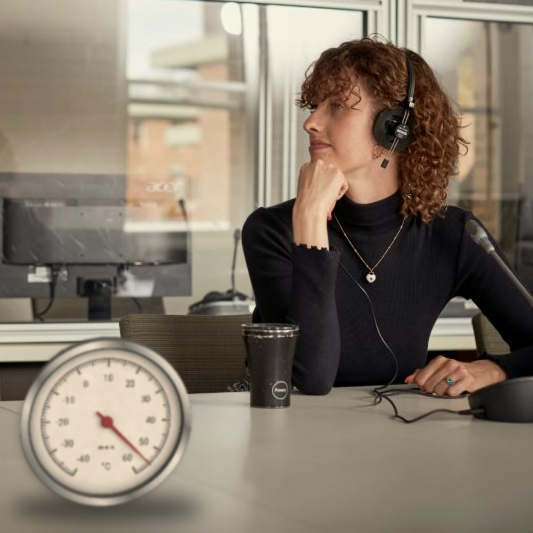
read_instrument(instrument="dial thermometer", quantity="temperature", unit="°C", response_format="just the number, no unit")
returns 55
